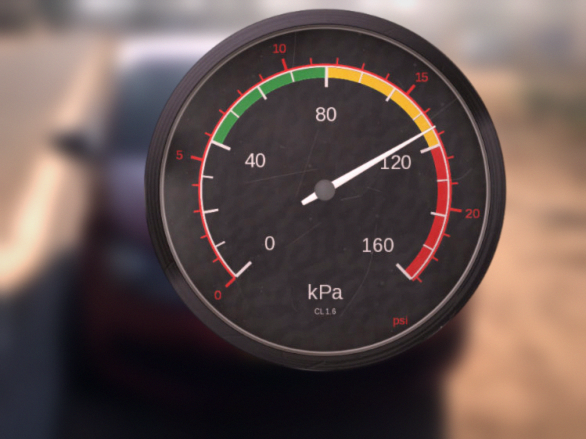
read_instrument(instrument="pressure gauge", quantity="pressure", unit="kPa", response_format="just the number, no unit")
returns 115
